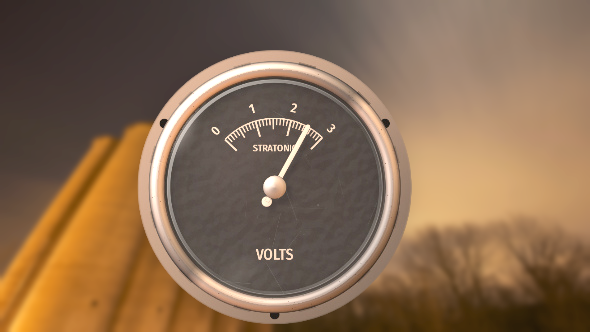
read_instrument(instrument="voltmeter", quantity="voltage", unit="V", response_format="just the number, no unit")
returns 2.5
